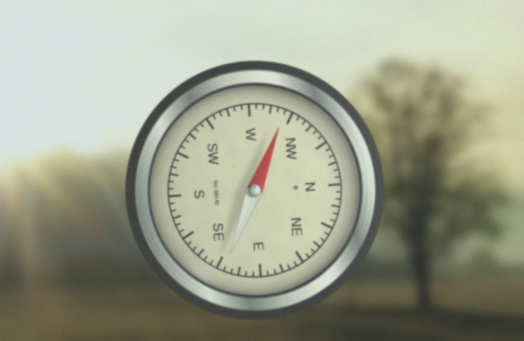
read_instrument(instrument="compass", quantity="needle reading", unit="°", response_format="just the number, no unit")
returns 295
